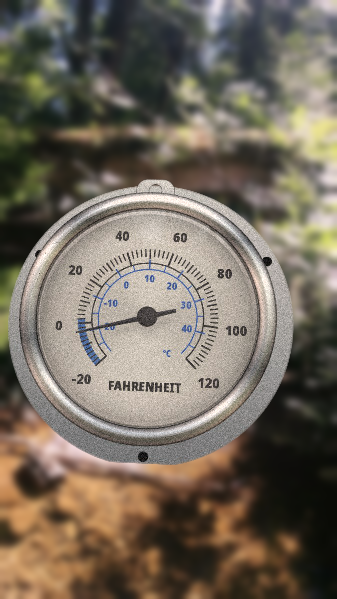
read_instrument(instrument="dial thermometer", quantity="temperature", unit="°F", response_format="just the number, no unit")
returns -4
